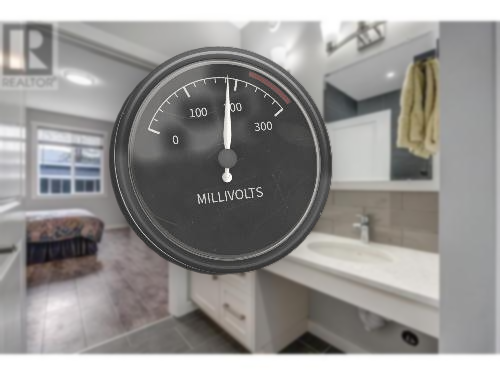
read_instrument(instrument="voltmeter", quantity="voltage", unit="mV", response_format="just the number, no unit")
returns 180
